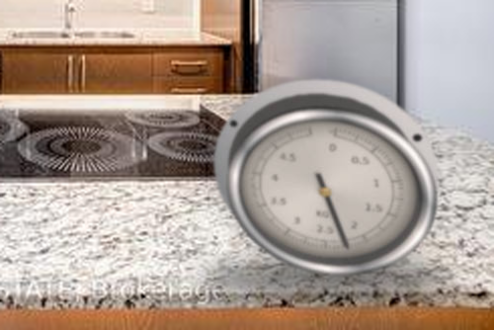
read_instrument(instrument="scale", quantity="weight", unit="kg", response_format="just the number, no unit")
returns 2.25
